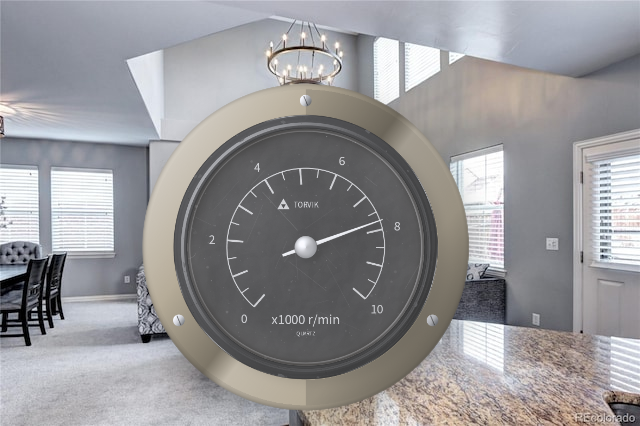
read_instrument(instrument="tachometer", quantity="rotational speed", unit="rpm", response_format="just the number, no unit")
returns 7750
